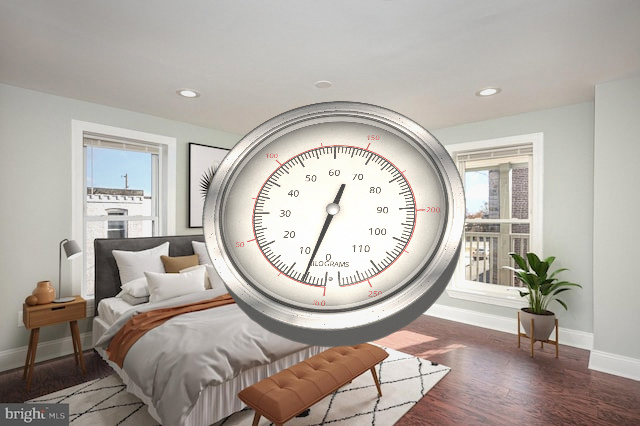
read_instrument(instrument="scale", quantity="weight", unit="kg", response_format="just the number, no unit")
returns 5
